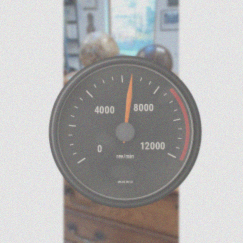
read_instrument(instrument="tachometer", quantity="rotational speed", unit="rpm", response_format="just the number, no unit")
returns 6500
